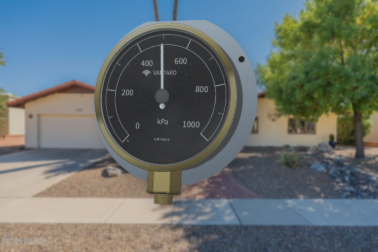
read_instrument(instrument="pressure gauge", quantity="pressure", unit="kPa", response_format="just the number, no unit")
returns 500
